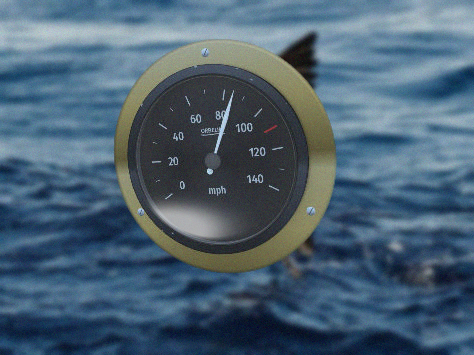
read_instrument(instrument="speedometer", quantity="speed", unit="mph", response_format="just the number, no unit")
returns 85
